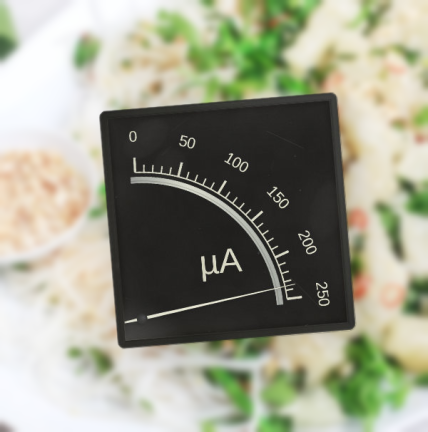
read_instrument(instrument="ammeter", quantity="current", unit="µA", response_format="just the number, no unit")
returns 235
